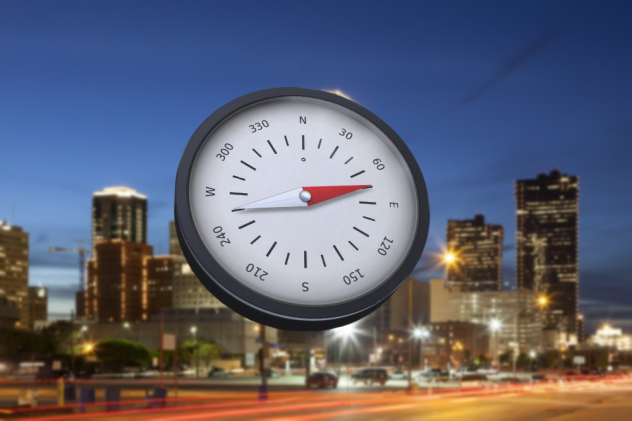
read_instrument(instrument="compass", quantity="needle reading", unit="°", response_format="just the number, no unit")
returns 75
